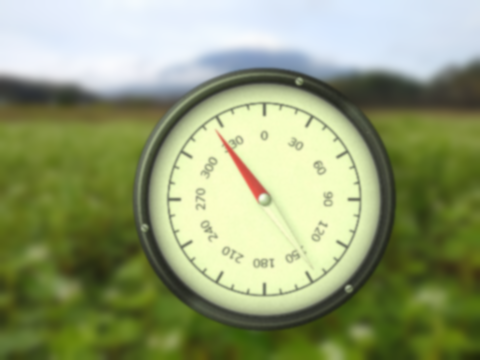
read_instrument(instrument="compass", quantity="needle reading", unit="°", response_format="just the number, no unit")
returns 325
